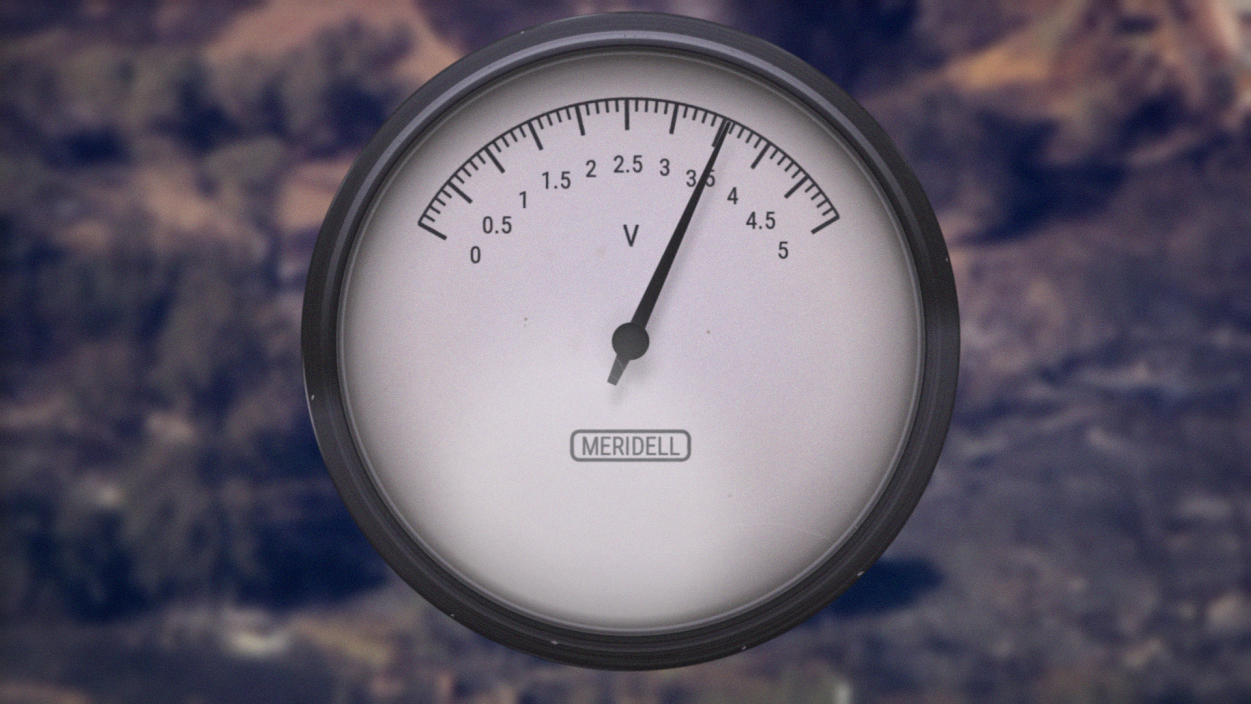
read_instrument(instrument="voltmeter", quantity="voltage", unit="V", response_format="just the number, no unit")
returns 3.55
